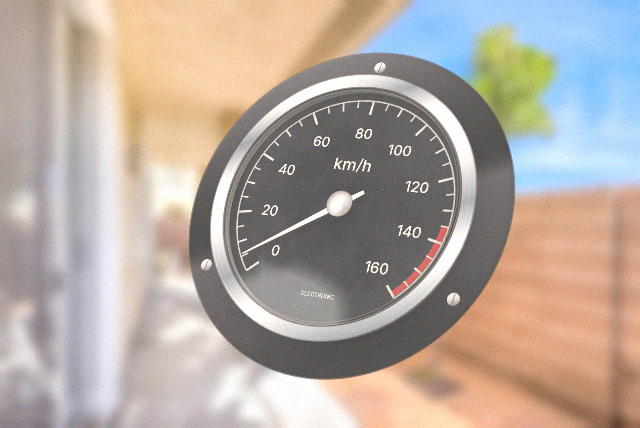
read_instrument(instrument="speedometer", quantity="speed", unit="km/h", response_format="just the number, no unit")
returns 5
